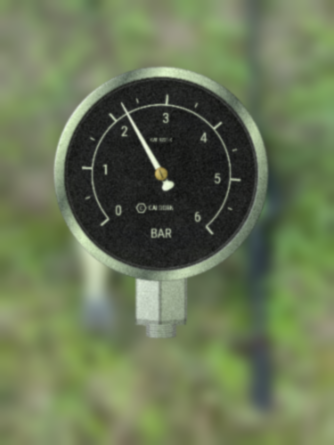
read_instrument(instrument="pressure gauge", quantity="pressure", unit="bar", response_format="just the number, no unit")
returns 2.25
